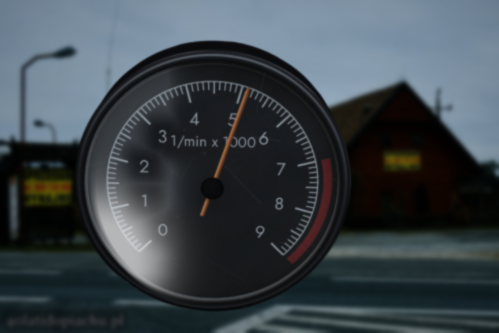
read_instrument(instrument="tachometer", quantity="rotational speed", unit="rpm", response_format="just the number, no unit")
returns 5100
